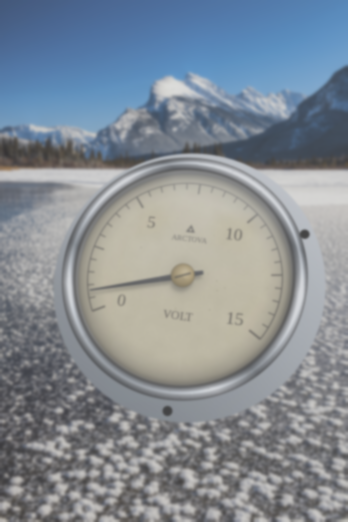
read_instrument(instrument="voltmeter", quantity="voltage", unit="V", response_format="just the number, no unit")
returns 0.75
